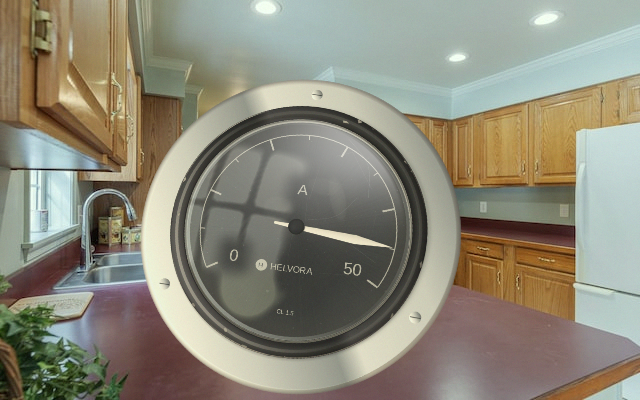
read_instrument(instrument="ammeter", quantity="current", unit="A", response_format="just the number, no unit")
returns 45
